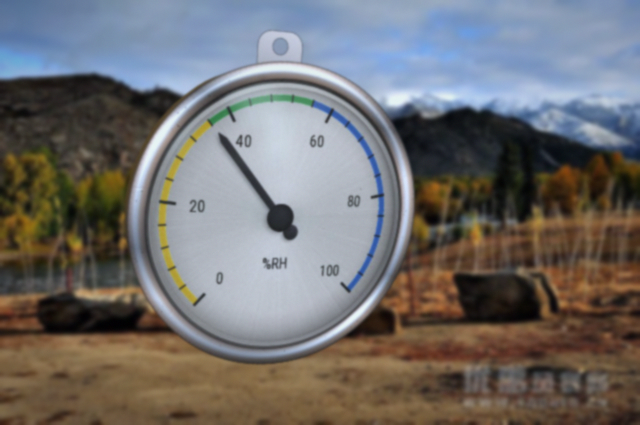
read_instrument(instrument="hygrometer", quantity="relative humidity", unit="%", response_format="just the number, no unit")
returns 36
